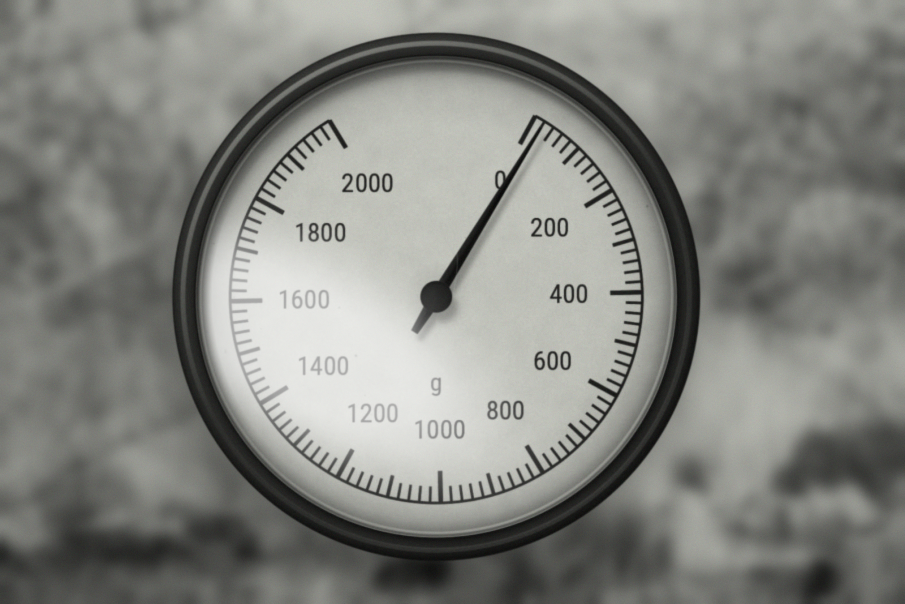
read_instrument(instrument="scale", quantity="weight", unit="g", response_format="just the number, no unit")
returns 20
